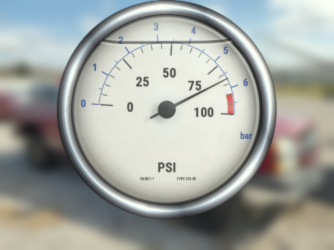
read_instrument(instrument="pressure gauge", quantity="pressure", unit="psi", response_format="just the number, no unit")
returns 82.5
